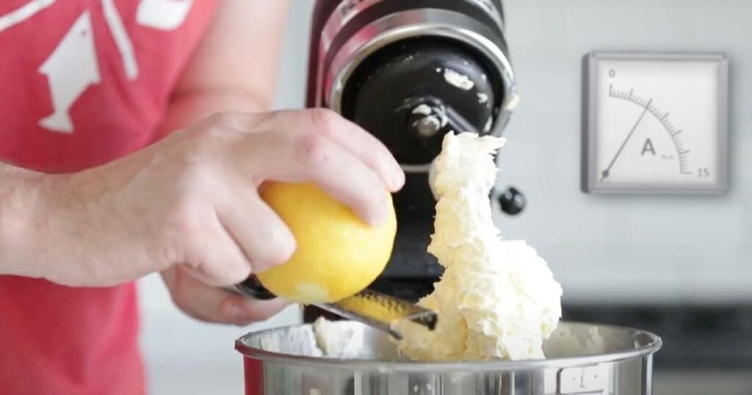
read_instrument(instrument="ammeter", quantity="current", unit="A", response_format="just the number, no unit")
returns 5
